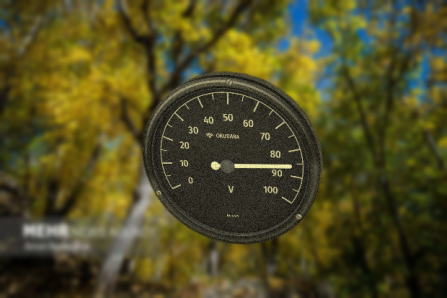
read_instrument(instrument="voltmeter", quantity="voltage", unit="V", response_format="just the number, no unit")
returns 85
